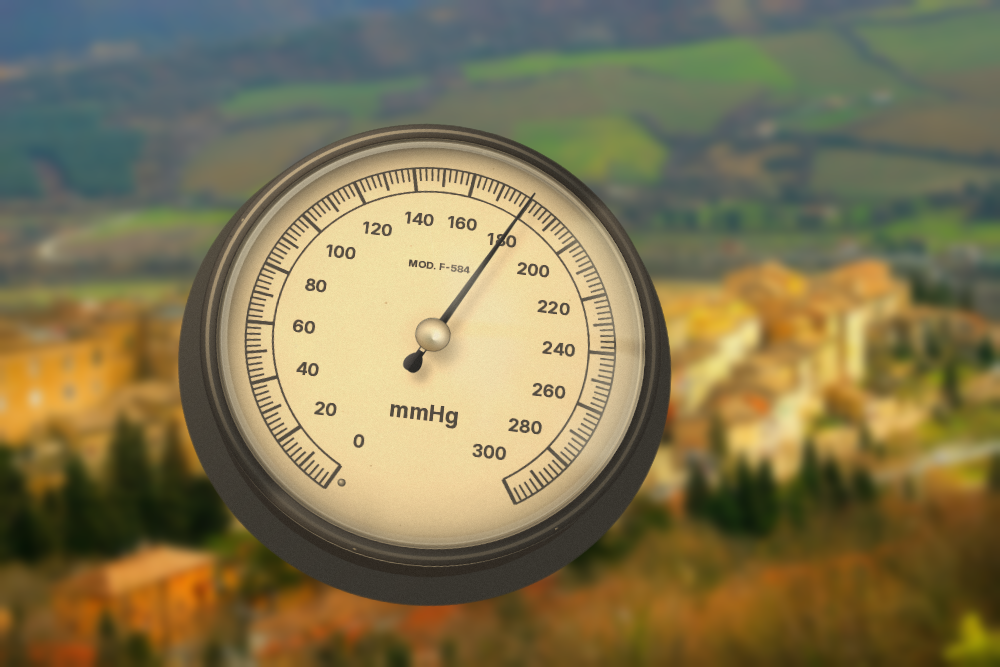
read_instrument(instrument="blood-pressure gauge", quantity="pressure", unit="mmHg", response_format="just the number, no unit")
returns 180
